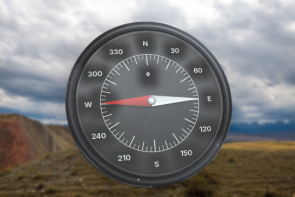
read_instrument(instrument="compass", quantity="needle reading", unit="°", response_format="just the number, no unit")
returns 270
